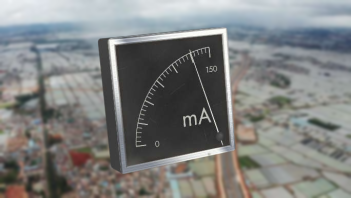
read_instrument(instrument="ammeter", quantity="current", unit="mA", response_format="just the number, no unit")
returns 125
